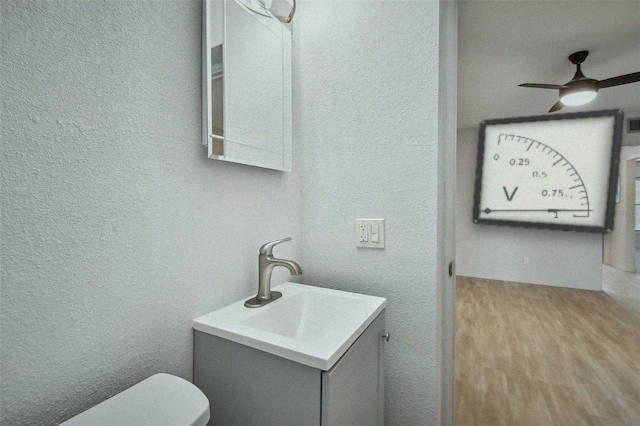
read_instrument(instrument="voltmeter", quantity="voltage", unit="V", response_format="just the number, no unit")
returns 0.95
